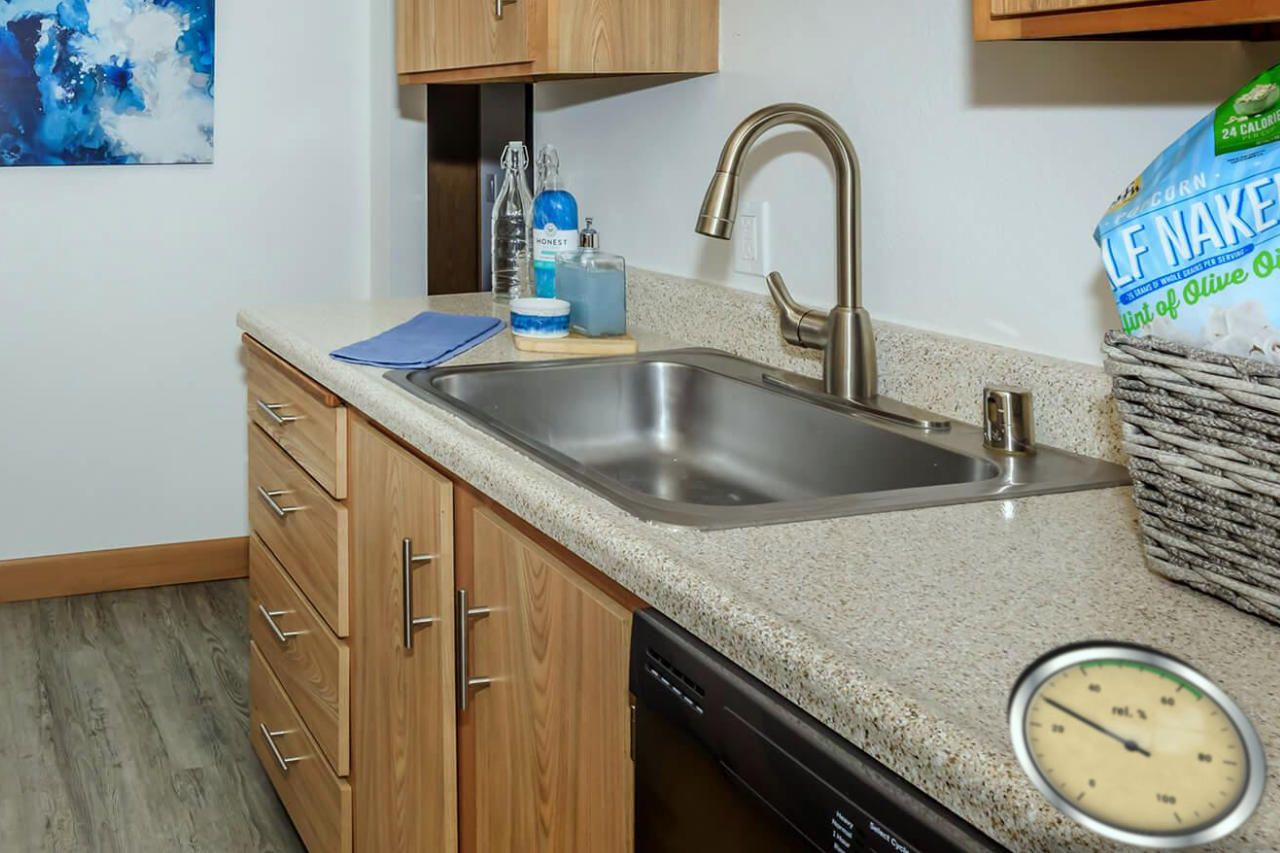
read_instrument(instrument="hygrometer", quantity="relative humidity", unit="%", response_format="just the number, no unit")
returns 28
